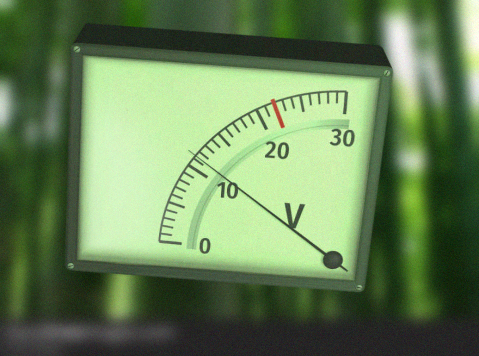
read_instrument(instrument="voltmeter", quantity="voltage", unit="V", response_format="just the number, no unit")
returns 11.5
